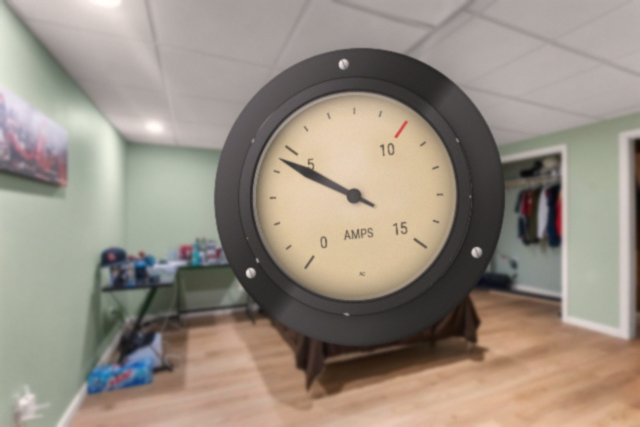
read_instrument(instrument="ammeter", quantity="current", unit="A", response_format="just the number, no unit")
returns 4.5
